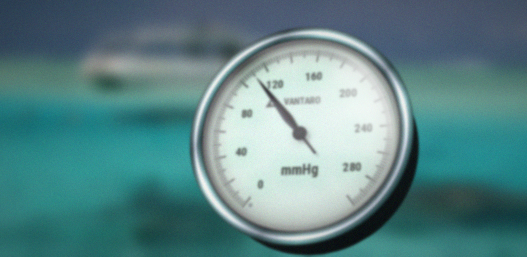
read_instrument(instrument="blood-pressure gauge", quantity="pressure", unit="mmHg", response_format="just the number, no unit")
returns 110
